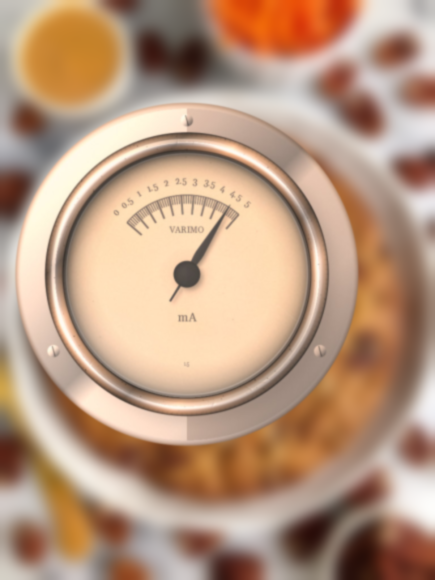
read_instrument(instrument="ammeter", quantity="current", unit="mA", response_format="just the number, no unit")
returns 4.5
